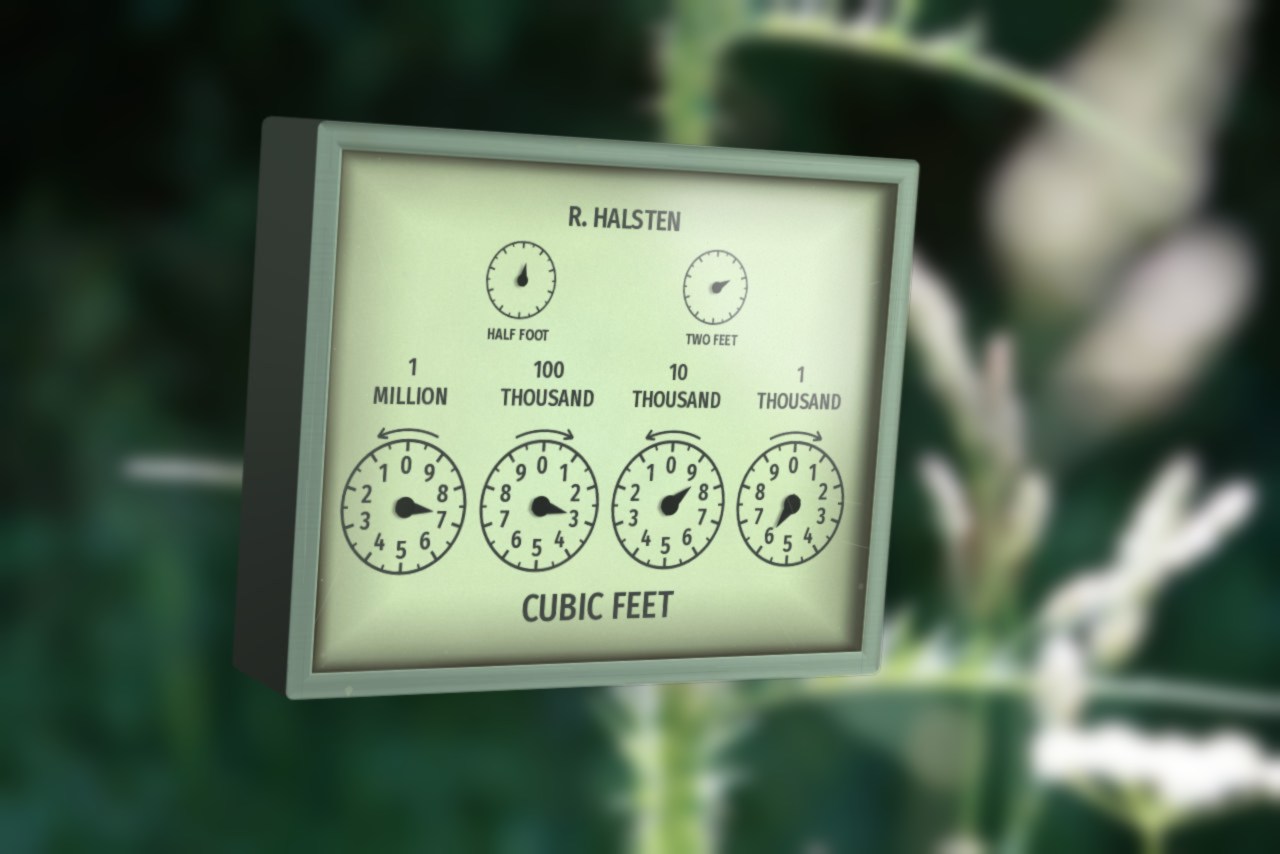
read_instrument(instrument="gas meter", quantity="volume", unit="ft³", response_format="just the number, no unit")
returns 728600
